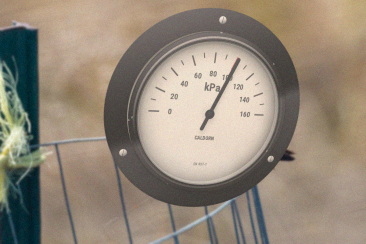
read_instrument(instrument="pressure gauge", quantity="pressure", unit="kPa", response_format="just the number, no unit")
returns 100
